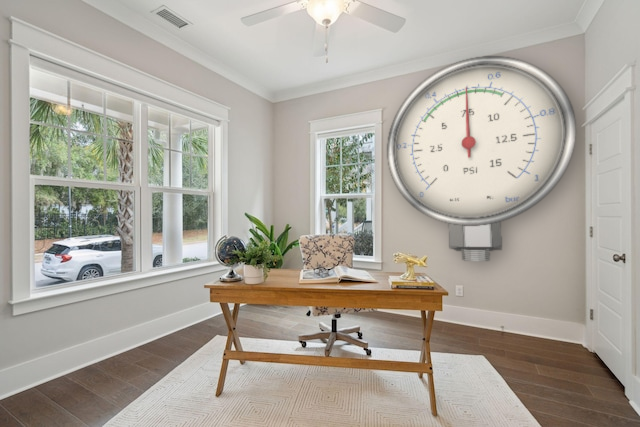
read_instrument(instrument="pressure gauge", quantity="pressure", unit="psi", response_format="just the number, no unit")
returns 7.5
